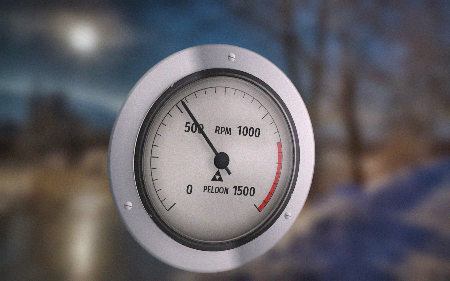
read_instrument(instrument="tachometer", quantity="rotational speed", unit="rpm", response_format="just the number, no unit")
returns 525
